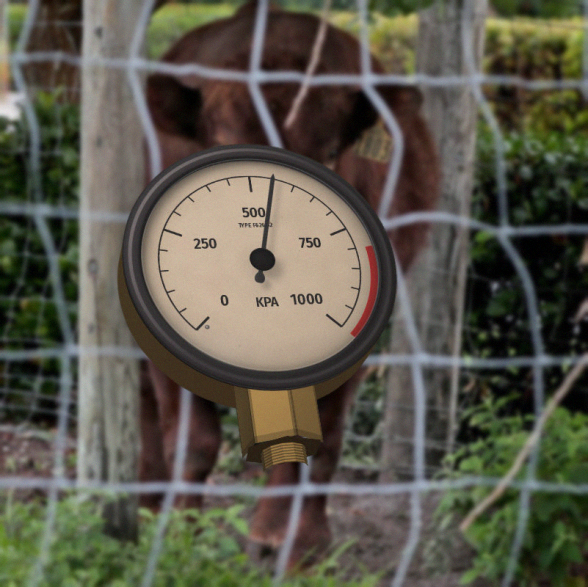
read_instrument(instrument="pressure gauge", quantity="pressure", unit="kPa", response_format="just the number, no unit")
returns 550
